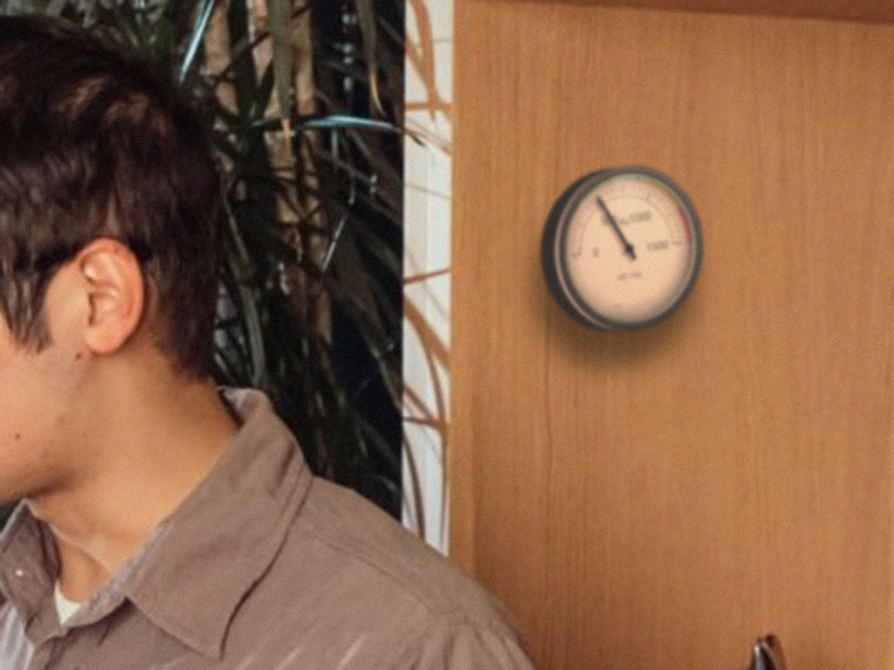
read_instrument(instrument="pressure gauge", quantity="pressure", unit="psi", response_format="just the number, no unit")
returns 500
